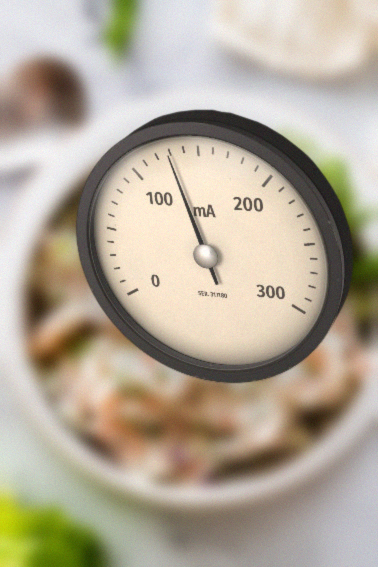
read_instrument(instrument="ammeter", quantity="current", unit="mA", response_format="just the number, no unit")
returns 130
